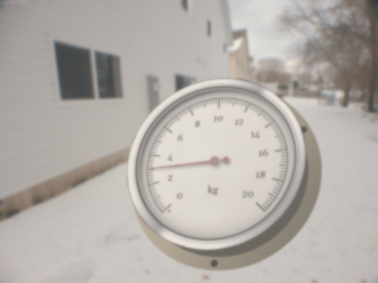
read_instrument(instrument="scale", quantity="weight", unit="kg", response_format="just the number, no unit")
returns 3
